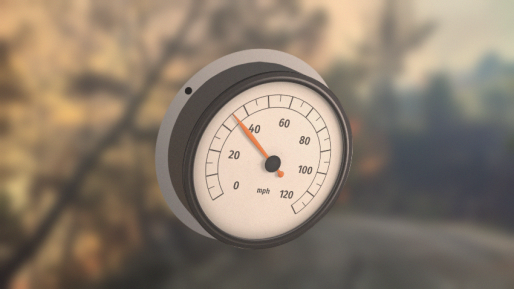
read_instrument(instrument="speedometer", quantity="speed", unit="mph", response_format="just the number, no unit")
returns 35
